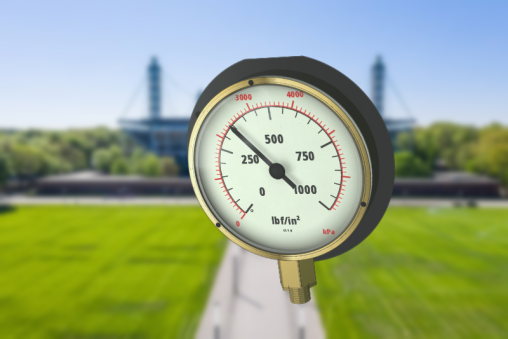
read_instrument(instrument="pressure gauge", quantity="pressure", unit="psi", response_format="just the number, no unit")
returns 350
